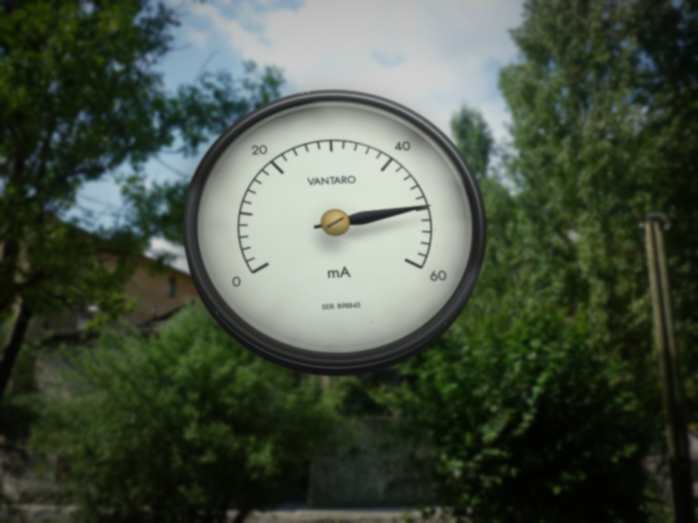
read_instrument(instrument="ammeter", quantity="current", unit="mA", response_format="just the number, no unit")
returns 50
